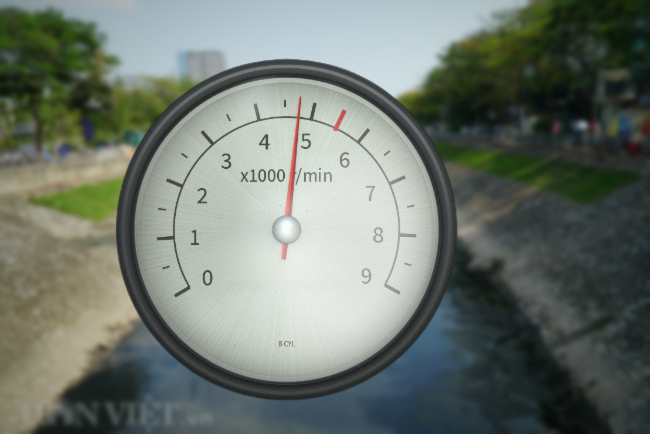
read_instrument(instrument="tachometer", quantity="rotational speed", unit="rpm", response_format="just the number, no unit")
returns 4750
